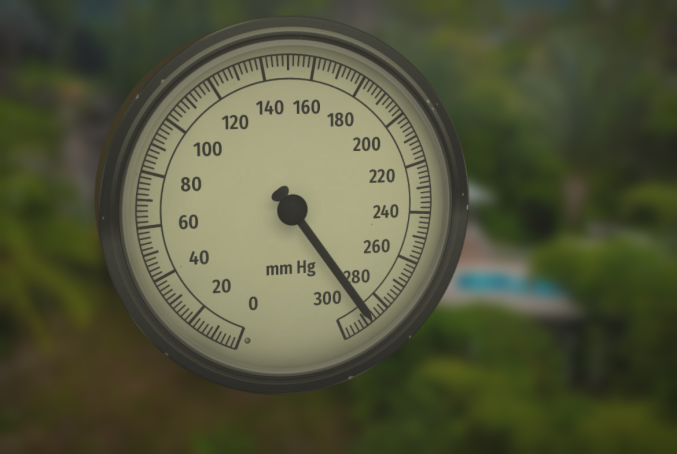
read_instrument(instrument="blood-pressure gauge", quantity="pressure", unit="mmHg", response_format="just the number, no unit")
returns 288
